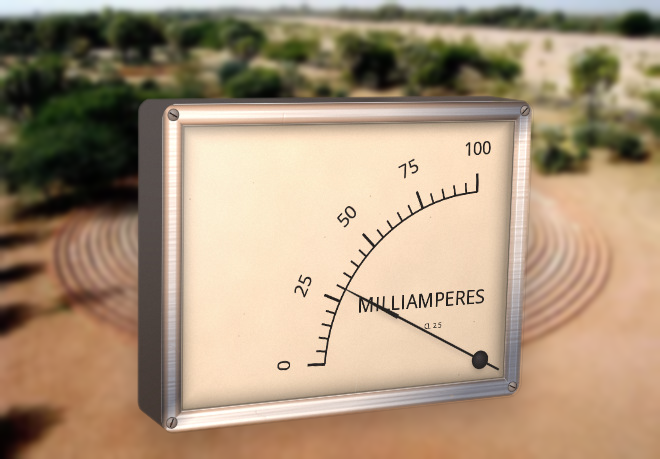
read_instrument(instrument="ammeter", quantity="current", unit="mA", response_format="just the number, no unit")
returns 30
